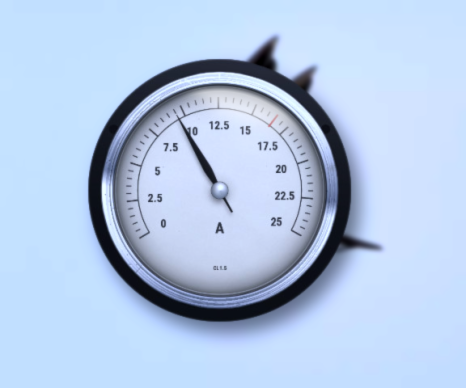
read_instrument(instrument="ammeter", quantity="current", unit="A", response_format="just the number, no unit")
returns 9.5
